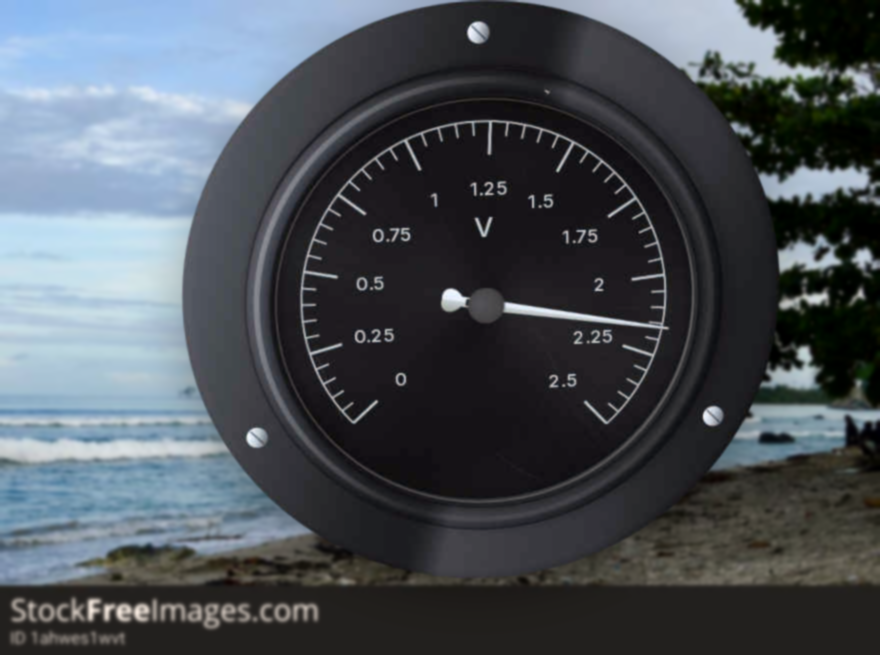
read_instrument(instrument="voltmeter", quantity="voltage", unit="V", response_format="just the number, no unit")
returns 2.15
